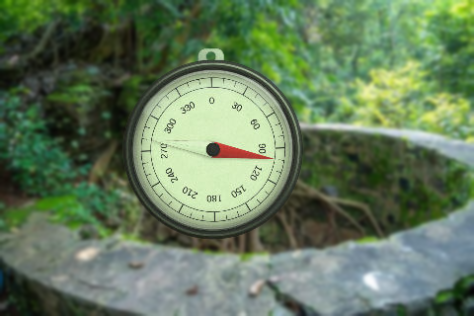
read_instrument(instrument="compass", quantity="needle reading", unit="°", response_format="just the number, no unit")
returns 100
